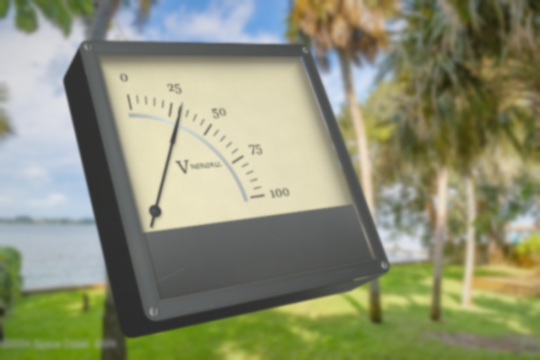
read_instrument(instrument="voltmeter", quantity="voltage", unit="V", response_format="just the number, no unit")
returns 30
